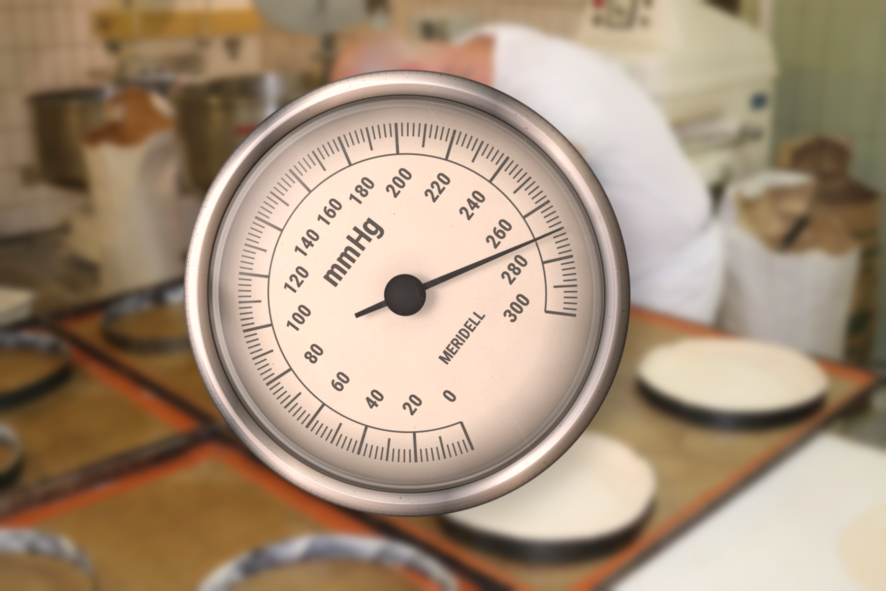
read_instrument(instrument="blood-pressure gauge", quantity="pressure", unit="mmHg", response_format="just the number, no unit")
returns 270
